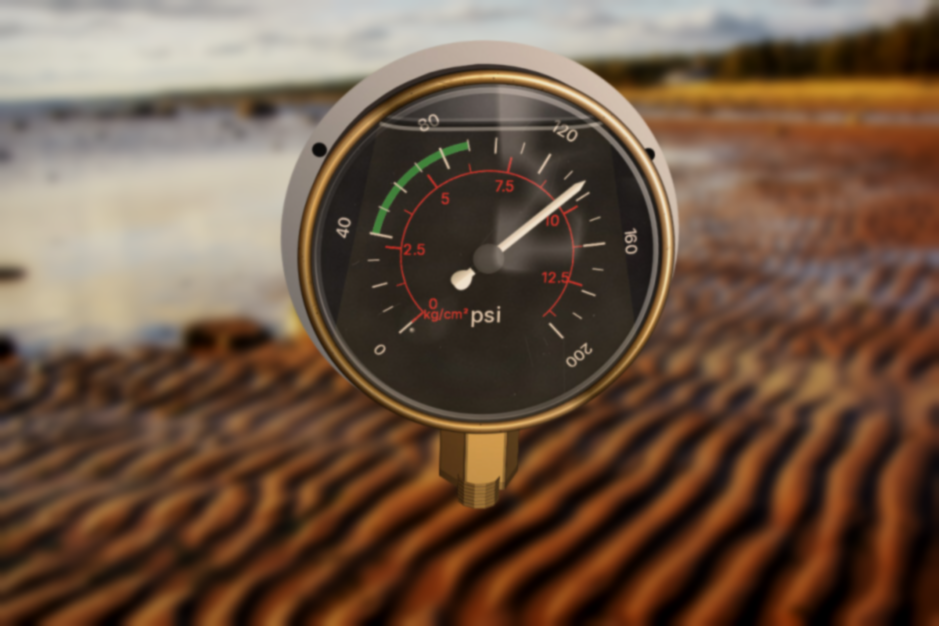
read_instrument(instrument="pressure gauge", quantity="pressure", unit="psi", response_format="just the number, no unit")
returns 135
